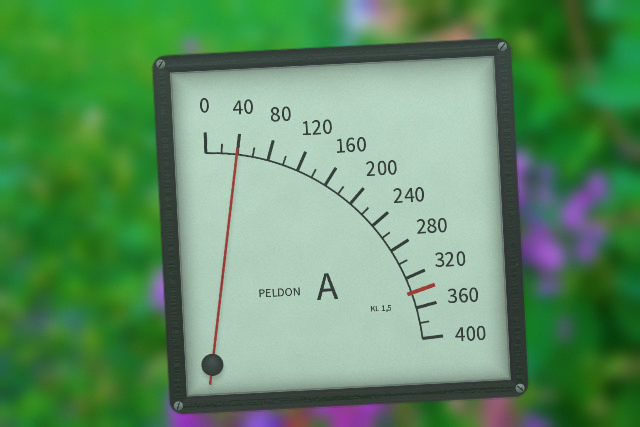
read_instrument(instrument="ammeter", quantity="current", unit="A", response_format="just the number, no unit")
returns 40
